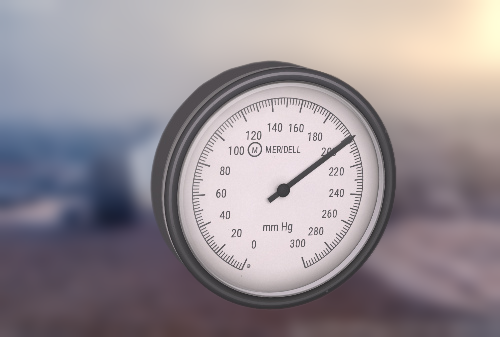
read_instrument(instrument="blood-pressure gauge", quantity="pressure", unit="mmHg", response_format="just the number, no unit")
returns 200
